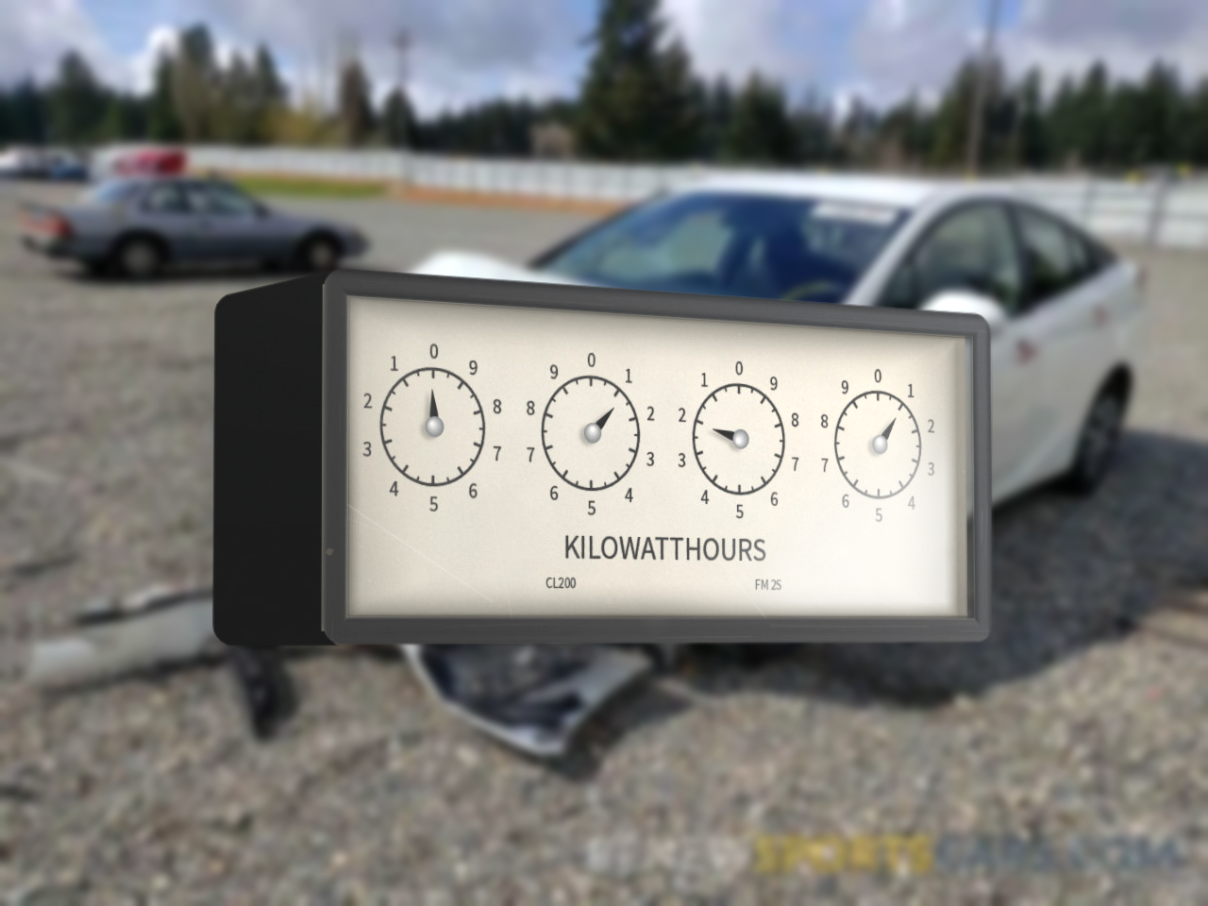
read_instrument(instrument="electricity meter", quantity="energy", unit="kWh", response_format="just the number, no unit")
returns 121
